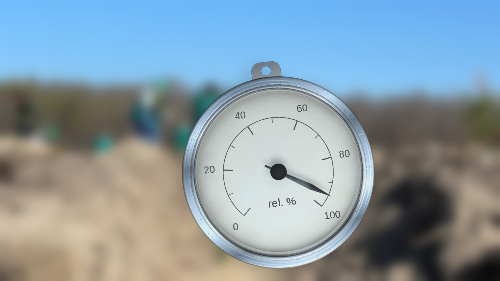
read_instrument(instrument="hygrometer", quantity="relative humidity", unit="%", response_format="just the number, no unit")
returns 95
